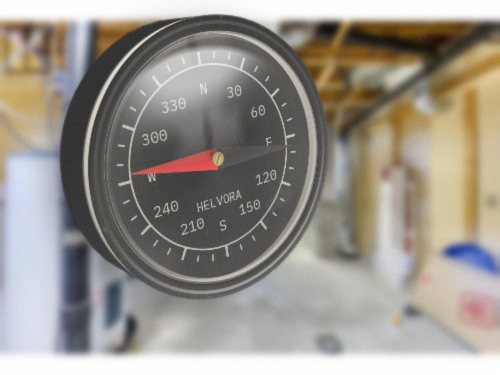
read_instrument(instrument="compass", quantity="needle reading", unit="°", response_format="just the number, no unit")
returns 275
